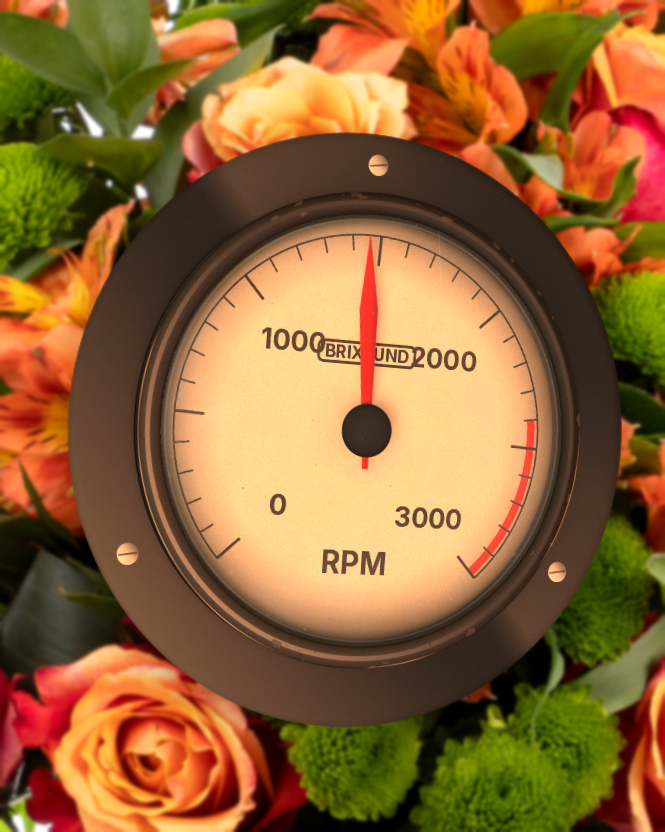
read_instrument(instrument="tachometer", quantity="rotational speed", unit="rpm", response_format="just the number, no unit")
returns 1450
